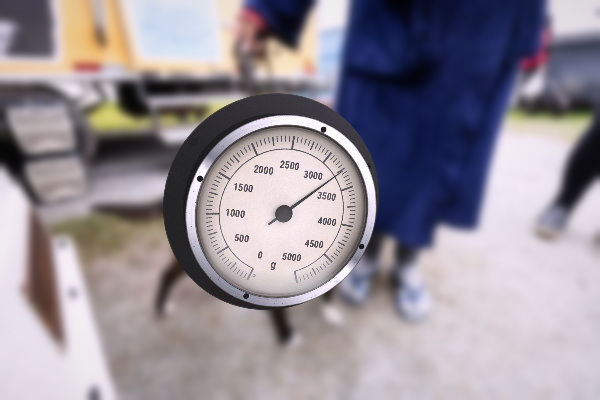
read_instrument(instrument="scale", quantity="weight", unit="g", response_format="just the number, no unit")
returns 3250
